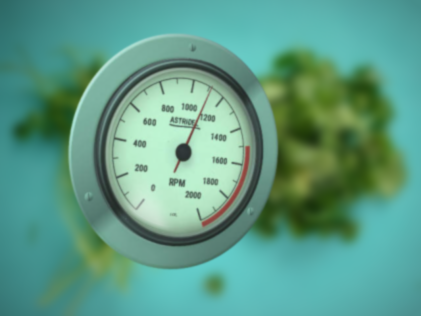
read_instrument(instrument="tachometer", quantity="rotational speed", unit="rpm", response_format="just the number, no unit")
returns 1100
